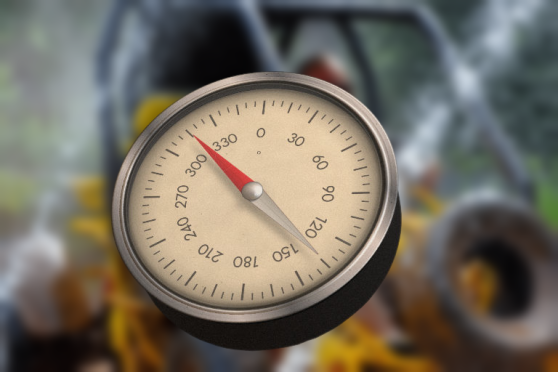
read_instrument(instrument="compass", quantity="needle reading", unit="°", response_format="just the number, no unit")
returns 315
